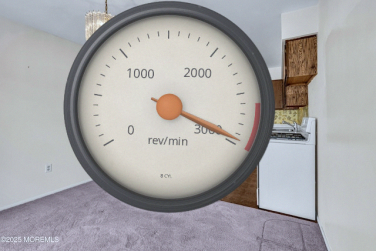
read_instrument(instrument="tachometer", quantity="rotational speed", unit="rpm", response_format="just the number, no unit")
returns 2950
